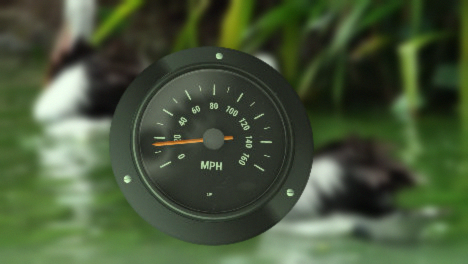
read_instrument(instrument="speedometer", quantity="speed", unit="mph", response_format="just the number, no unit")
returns 15
